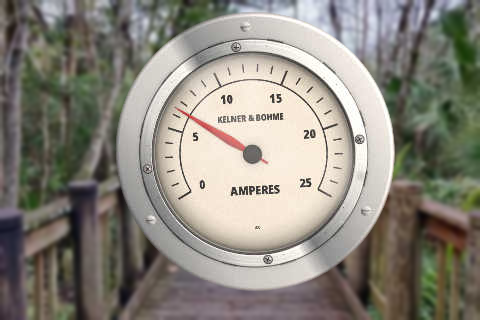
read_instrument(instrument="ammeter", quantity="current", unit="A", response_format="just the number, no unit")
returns 6.5
